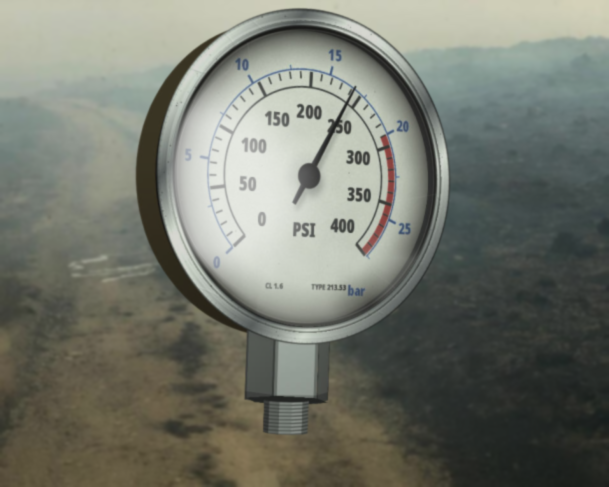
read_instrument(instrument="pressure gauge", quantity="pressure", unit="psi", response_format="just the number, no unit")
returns 240
